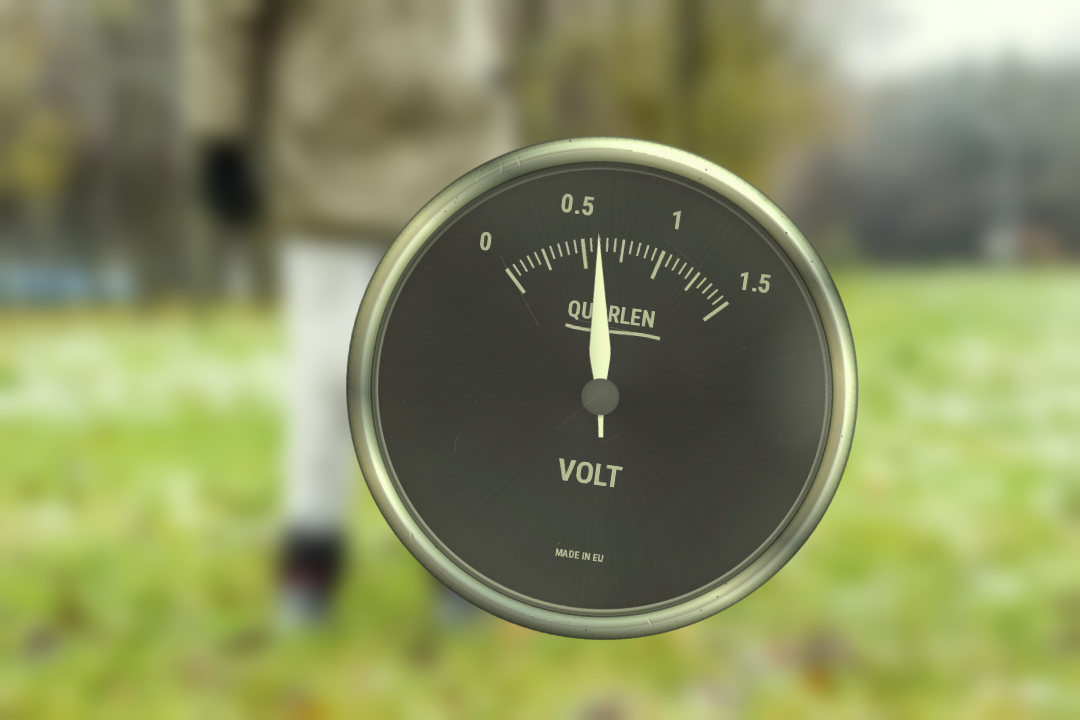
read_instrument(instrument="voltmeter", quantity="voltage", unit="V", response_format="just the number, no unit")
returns 0.6
